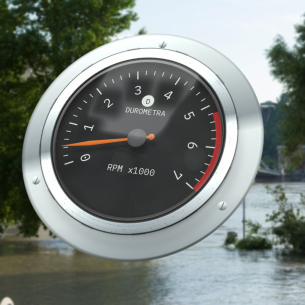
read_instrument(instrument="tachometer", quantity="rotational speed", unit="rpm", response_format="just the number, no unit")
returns 400
